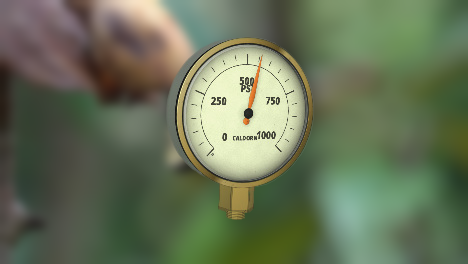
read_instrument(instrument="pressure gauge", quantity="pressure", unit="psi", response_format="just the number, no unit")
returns 550
